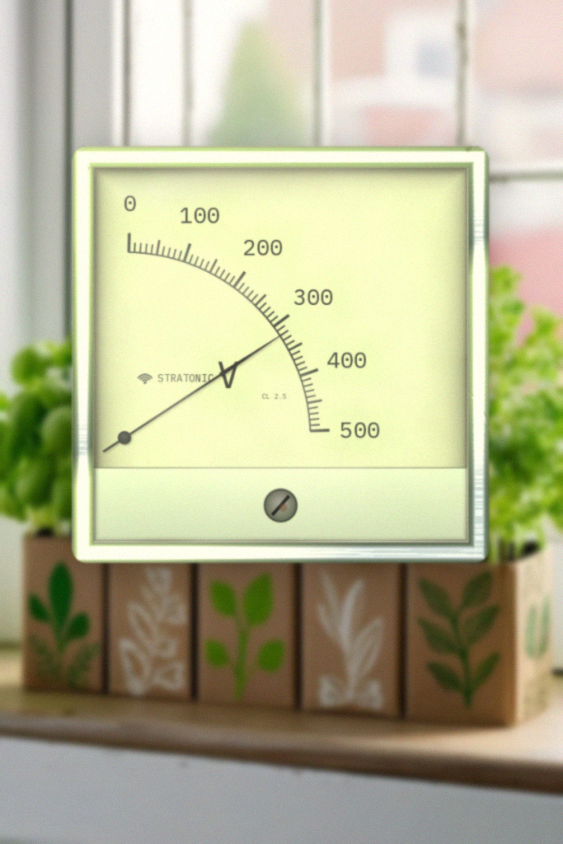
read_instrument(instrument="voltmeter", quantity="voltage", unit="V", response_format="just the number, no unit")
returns 320
